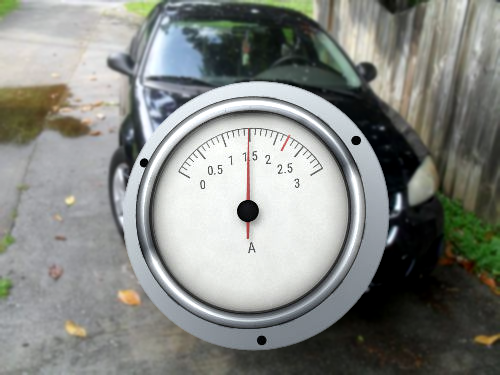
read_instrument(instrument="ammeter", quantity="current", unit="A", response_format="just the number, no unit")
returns 1.5
